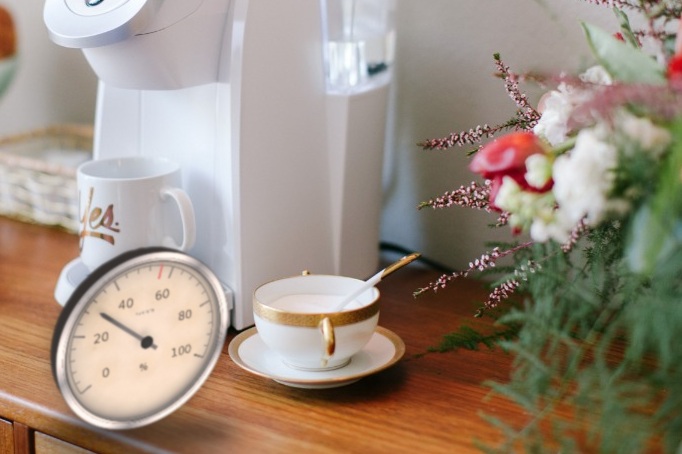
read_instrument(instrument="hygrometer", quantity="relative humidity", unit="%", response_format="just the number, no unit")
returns 30
